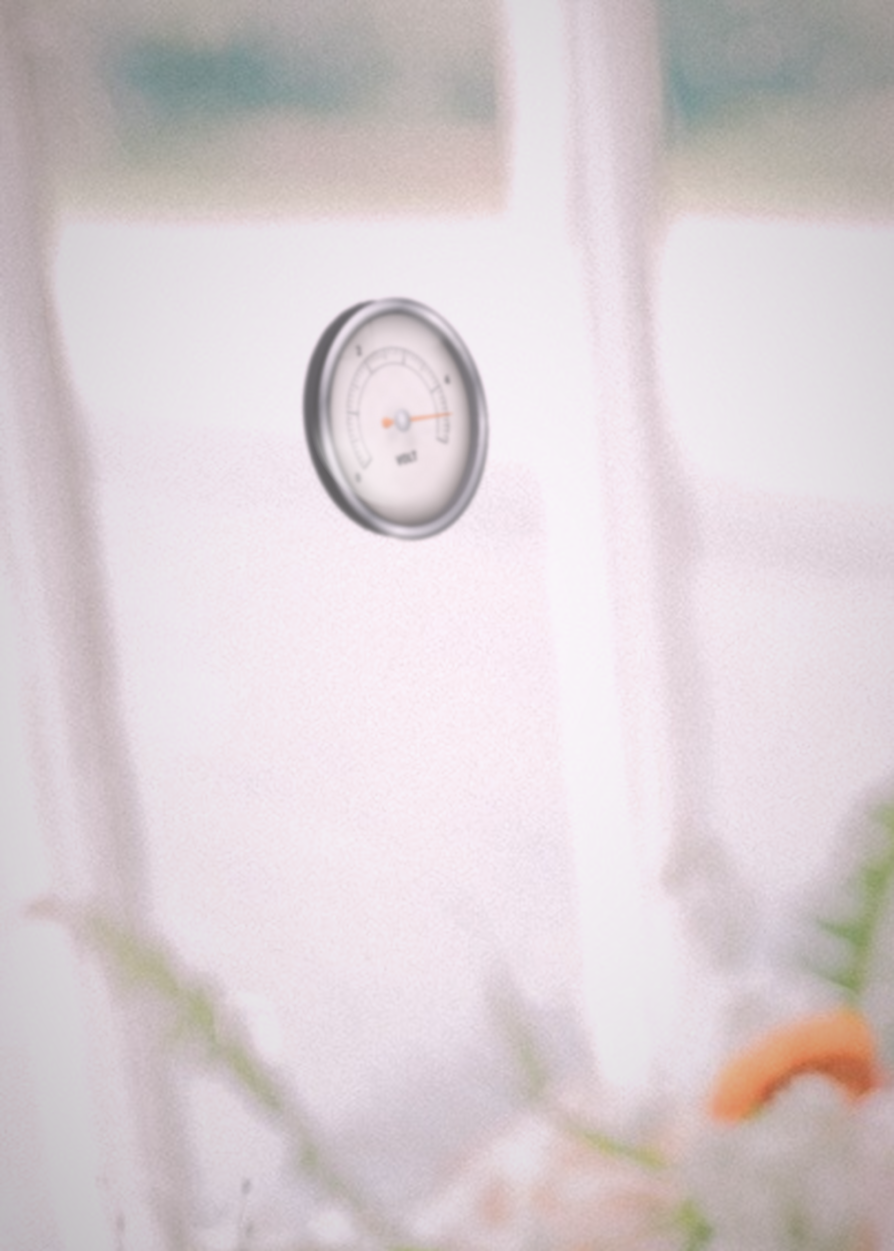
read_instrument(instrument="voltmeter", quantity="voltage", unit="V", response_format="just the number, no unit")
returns 4.5
